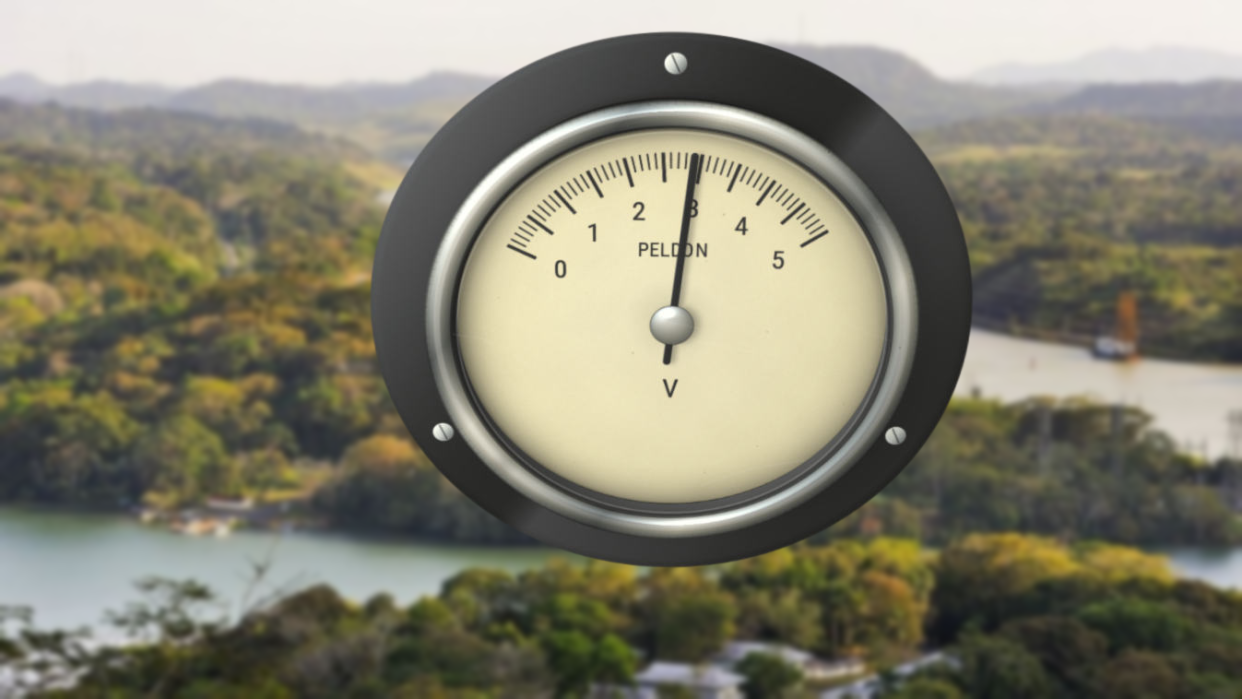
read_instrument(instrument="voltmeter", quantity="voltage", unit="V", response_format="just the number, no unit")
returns 2.9
